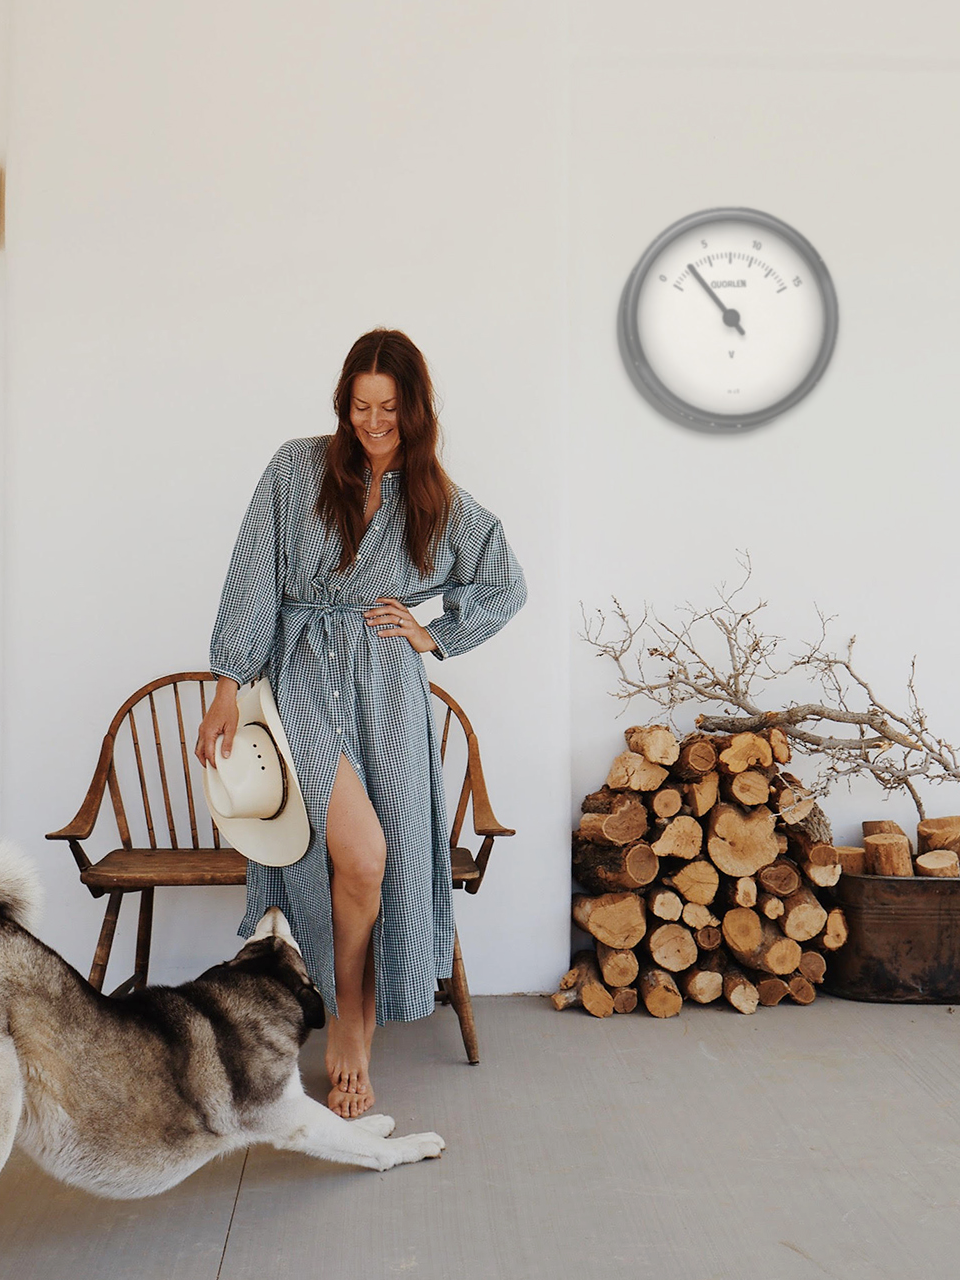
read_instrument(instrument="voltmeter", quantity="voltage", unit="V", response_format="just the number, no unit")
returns 2.5
